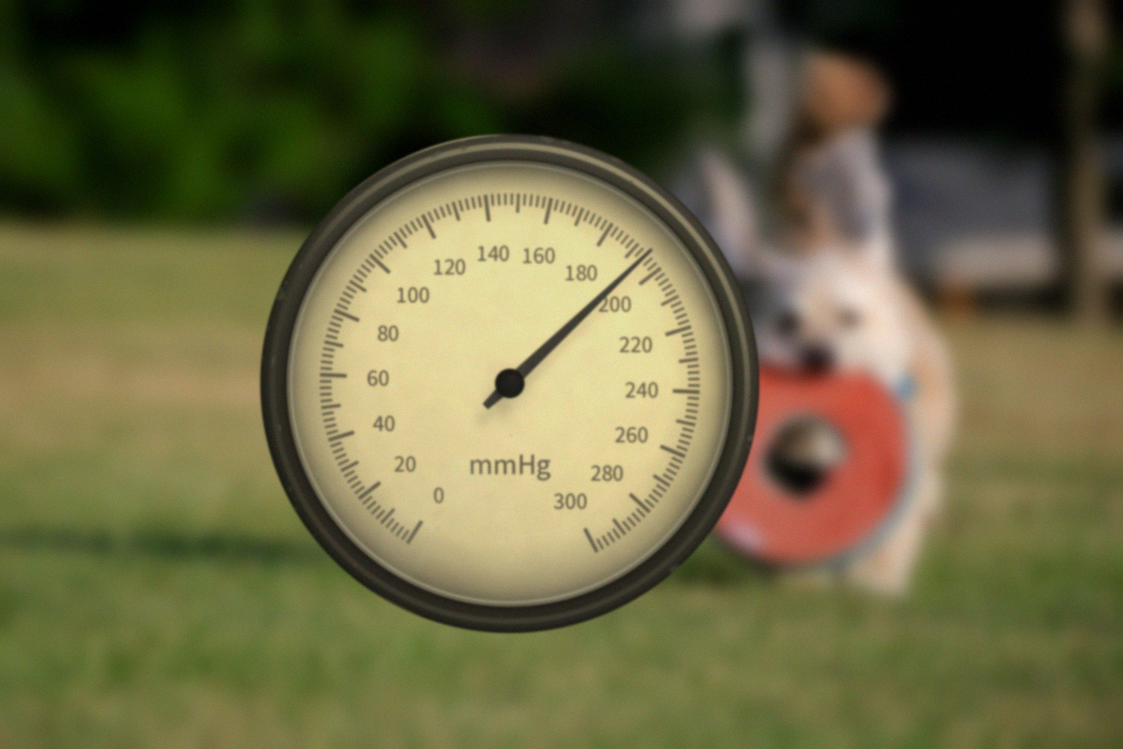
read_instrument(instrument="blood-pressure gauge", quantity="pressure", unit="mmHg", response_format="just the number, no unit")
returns 194
